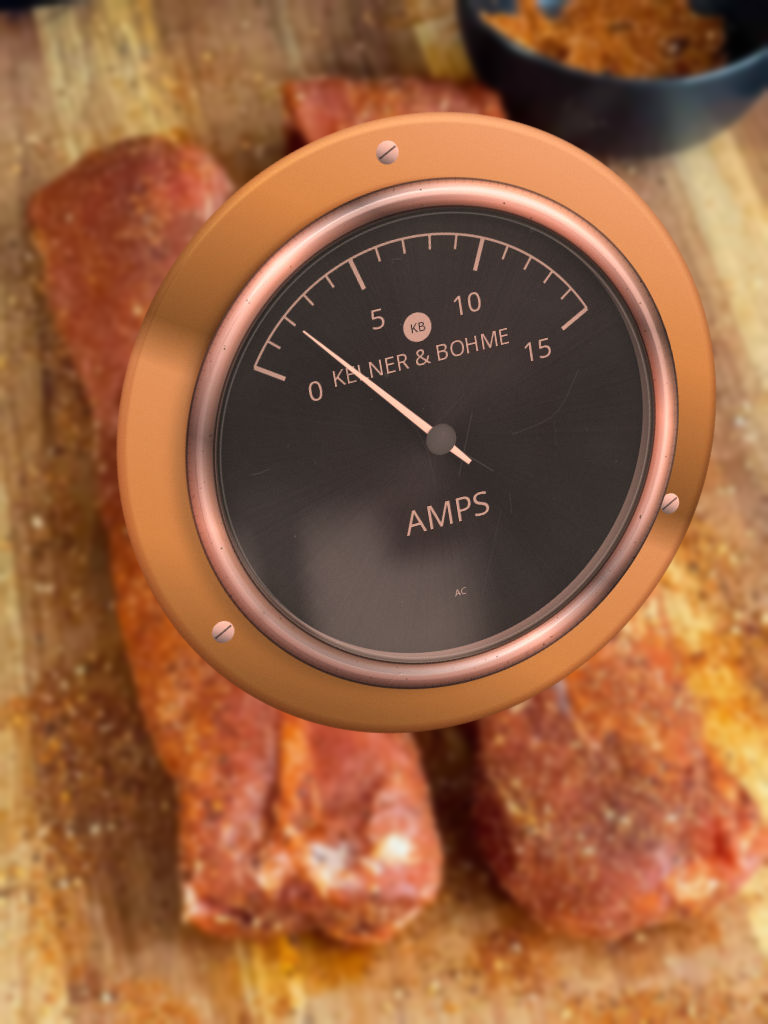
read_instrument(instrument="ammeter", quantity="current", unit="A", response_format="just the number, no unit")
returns 2
